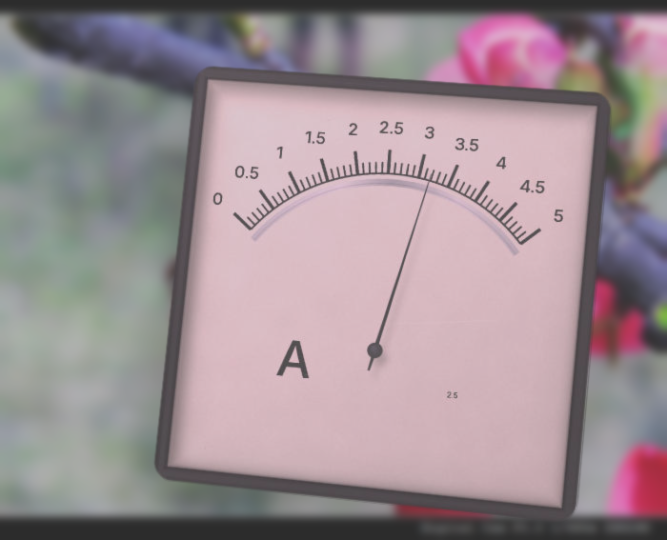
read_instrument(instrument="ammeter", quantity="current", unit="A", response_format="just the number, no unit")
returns 3.2
